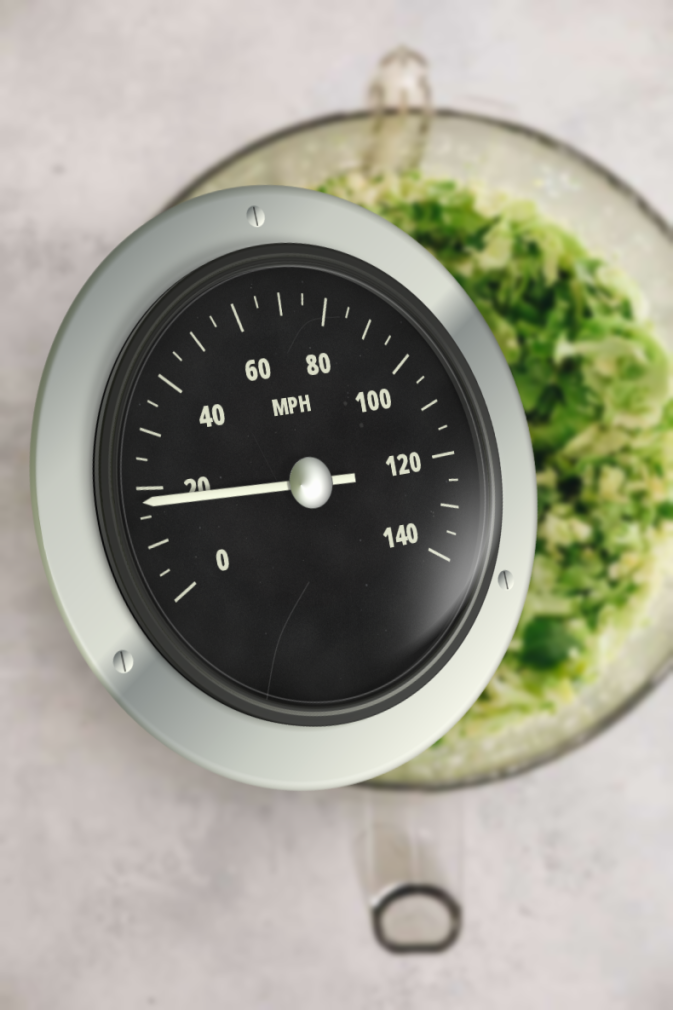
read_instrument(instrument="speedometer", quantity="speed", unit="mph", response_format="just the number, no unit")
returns 17.5
